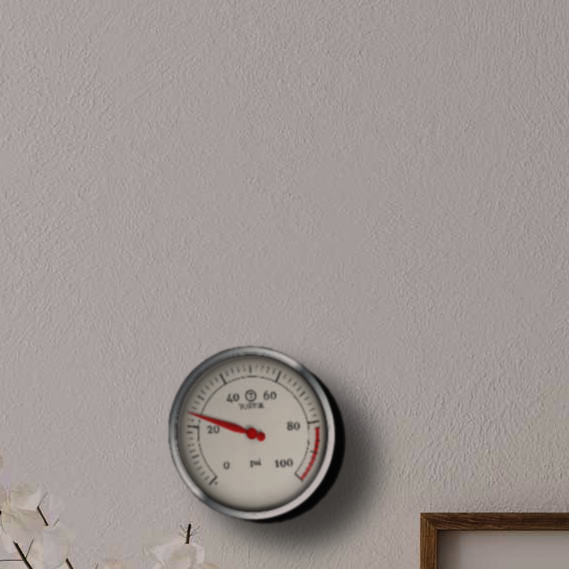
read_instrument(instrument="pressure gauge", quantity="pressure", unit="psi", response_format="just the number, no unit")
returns 24
